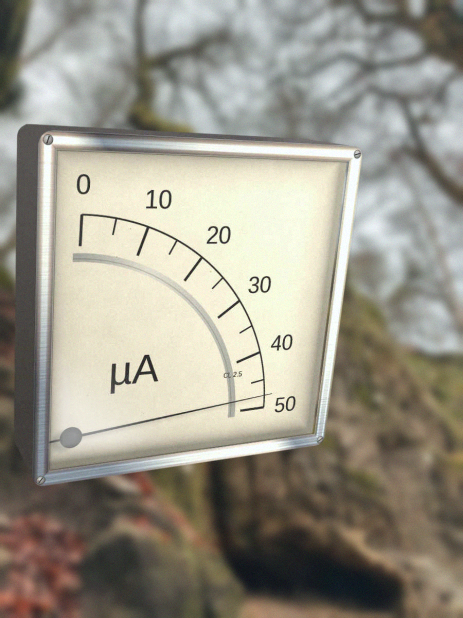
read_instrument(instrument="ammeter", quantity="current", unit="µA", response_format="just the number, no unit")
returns 47.5
